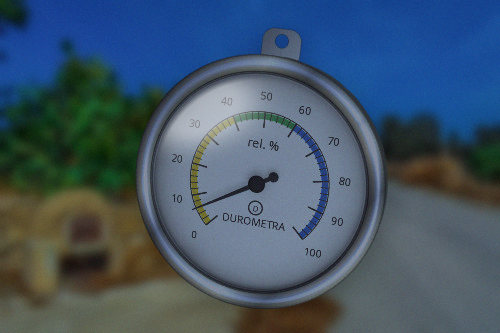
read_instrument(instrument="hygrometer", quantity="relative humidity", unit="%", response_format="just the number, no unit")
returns 6
